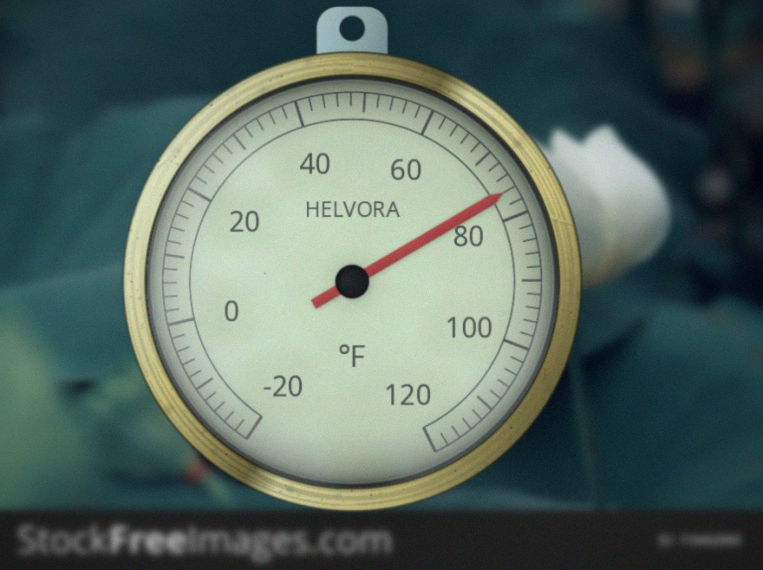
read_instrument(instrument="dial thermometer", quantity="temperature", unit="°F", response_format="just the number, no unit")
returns 76
